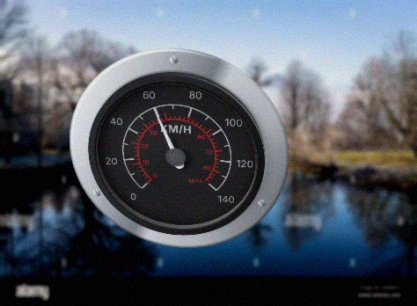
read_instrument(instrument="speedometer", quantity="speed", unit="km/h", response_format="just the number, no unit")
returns 60
